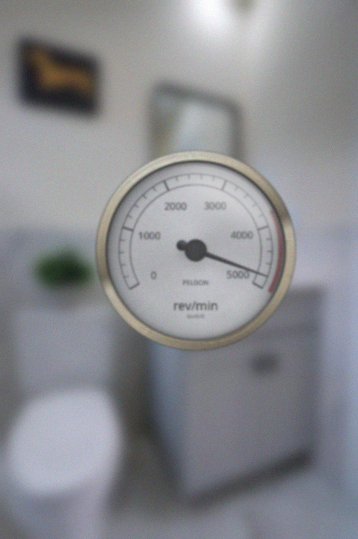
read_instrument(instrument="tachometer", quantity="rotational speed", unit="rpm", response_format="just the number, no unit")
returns 4800
